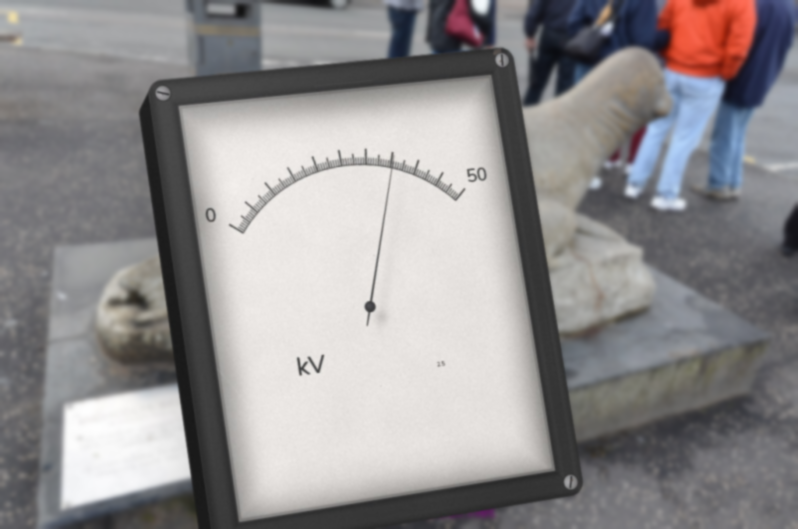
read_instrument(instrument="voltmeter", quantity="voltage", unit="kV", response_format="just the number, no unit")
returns 35
